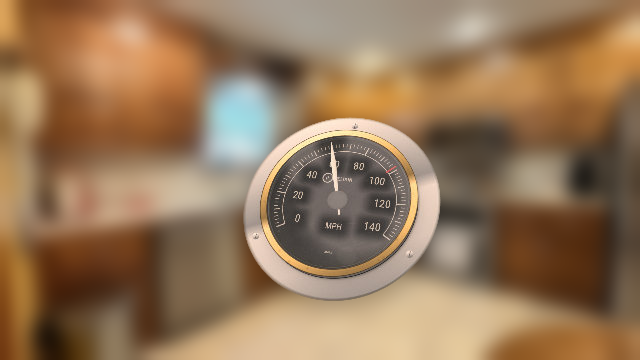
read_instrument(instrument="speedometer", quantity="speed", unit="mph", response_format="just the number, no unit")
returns 60
